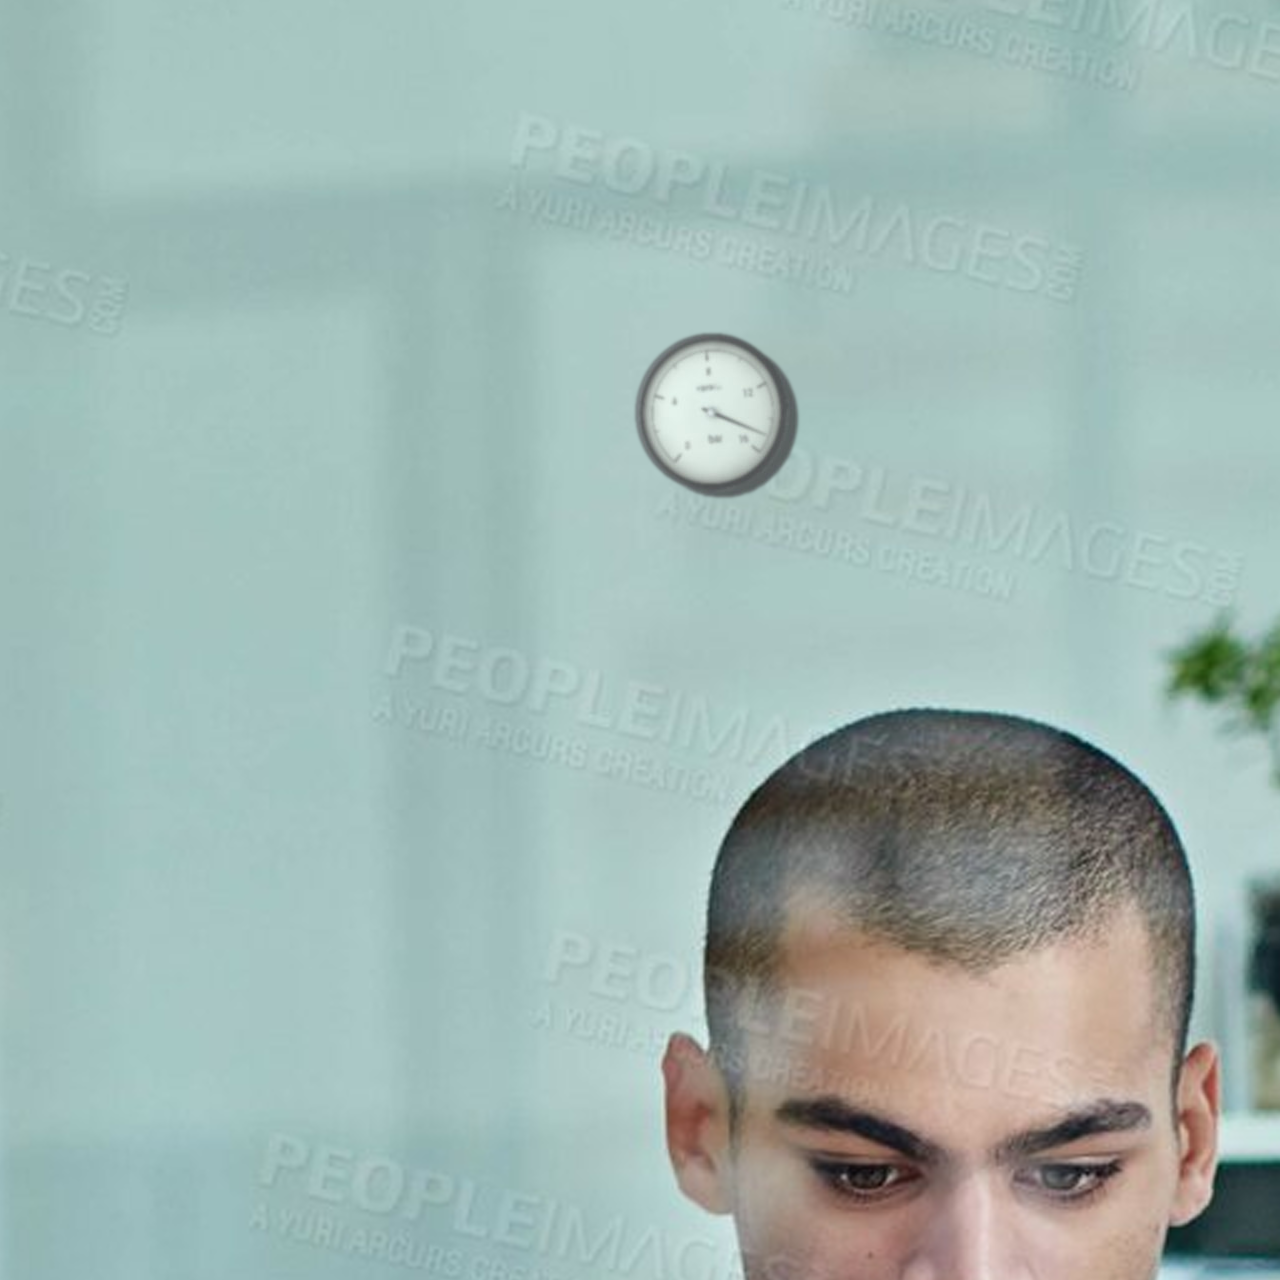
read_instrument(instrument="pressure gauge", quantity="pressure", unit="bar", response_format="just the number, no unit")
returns 15
